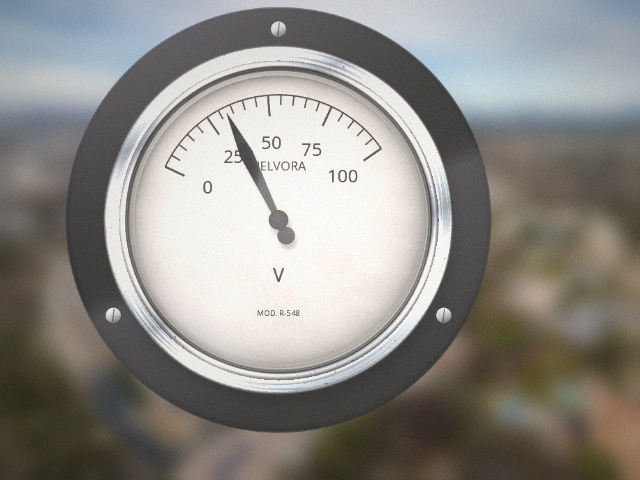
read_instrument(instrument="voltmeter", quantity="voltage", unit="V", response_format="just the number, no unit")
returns 32.5
